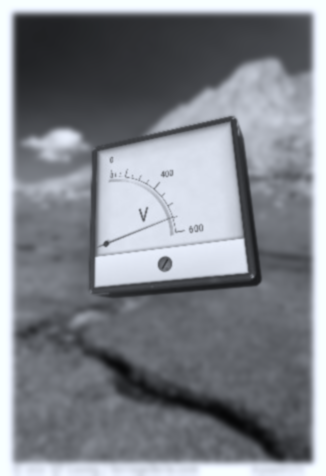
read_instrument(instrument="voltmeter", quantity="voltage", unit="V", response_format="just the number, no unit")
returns 550
